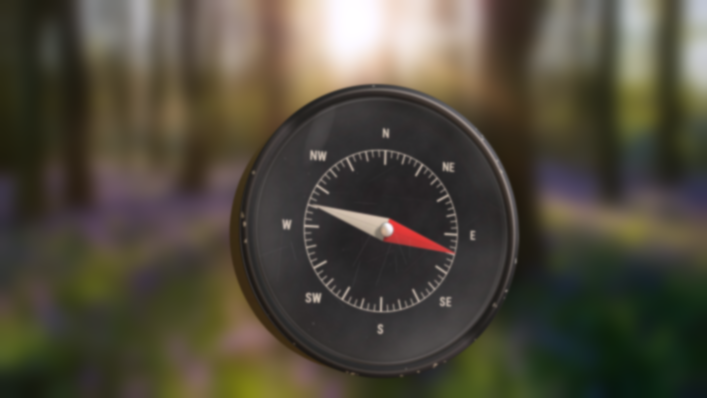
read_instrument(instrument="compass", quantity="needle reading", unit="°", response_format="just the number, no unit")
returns 105
